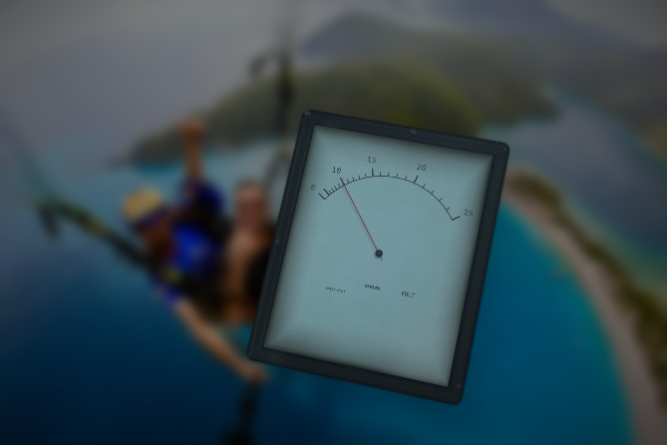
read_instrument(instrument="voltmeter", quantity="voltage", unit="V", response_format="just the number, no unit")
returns 10
